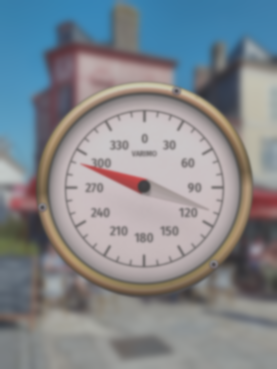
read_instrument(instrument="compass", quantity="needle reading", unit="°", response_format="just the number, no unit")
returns 290
